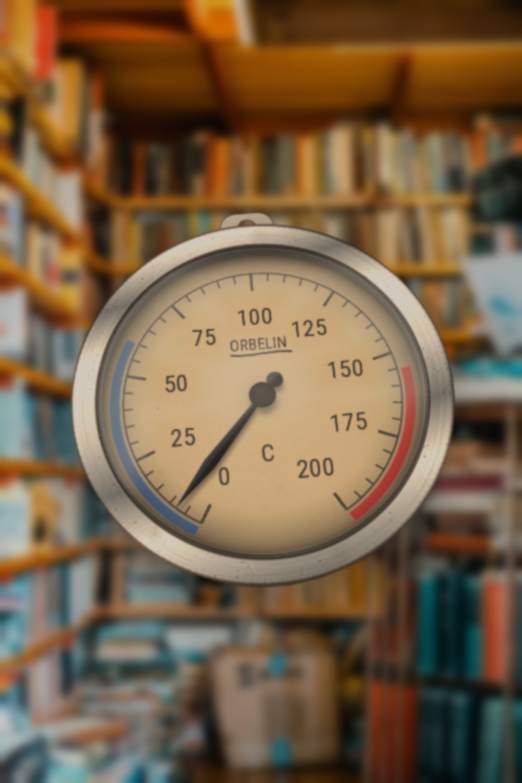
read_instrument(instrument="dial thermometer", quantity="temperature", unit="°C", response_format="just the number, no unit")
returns 7.5
